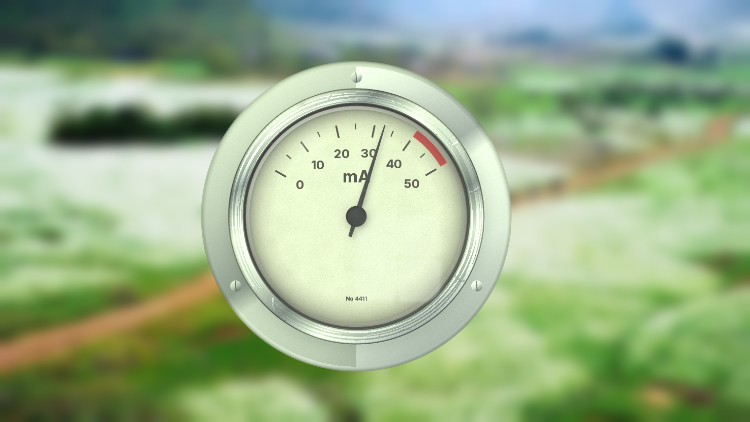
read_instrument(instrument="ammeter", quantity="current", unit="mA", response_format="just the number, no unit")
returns 32.5
